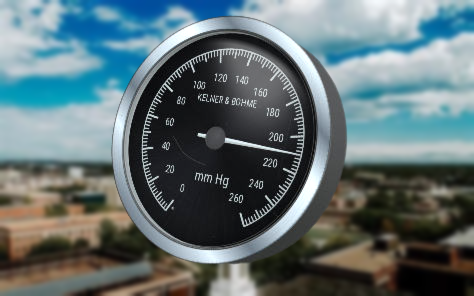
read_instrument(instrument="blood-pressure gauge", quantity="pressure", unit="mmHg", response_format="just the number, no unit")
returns 210
